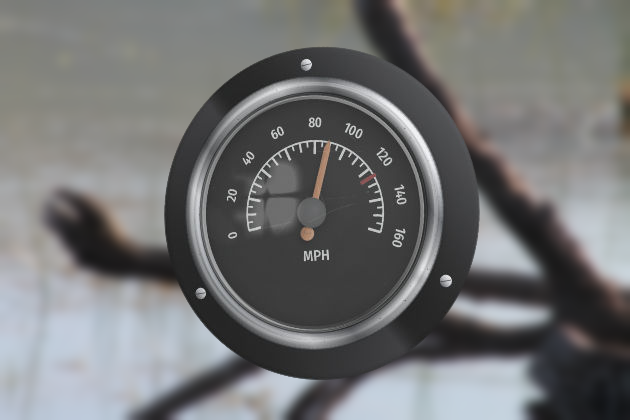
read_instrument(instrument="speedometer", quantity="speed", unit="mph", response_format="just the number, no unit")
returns 90
